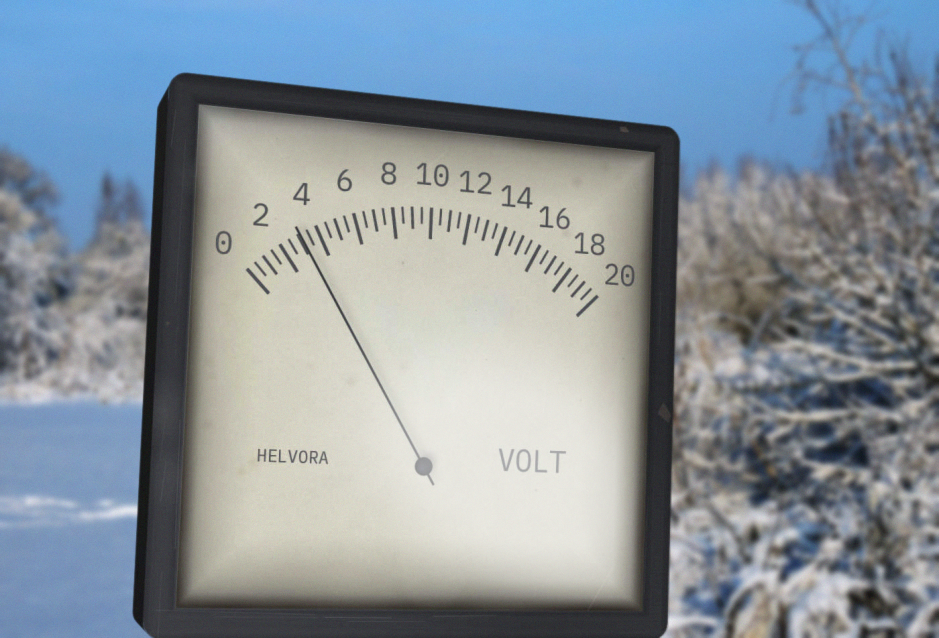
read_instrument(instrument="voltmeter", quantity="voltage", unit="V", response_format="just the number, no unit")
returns 3
